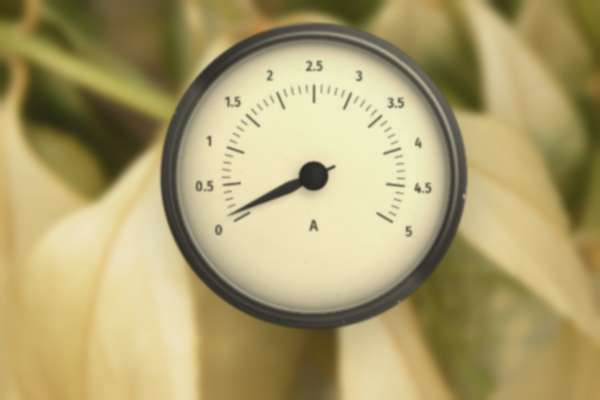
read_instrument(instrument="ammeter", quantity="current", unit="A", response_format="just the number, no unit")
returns 0.1
